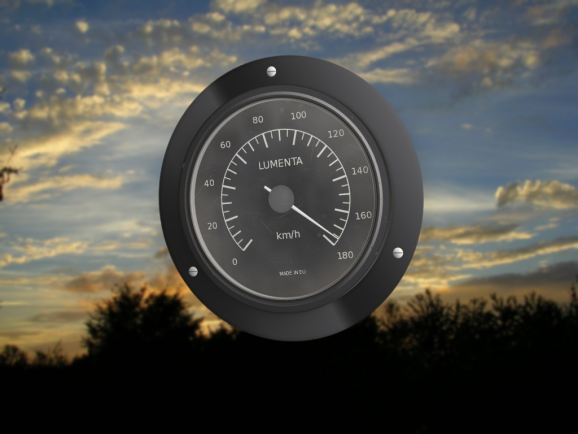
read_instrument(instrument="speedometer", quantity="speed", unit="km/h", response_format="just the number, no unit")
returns 175
